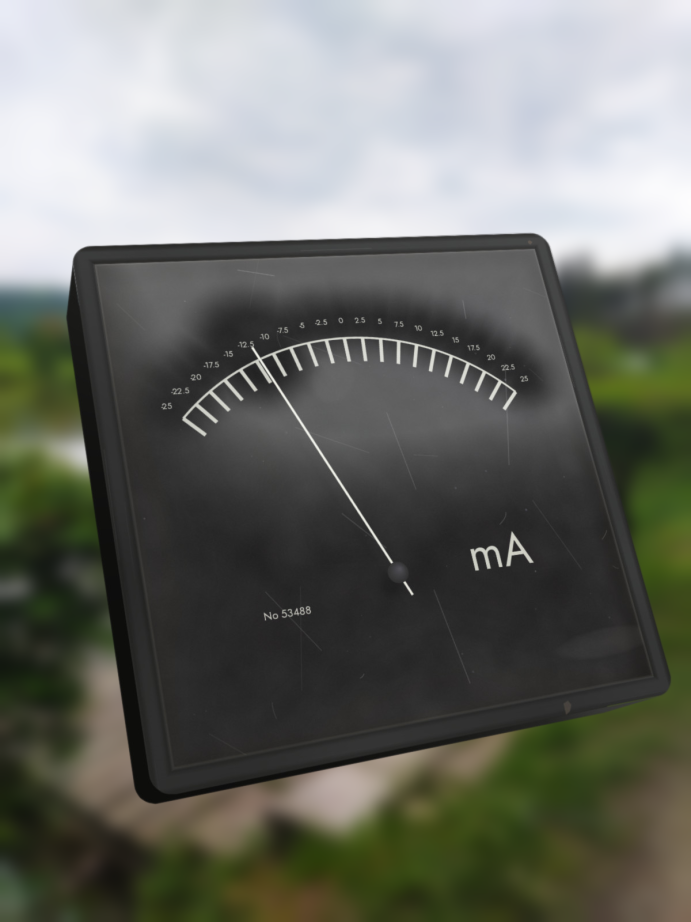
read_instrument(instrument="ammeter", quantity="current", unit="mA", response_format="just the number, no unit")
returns -12.5
